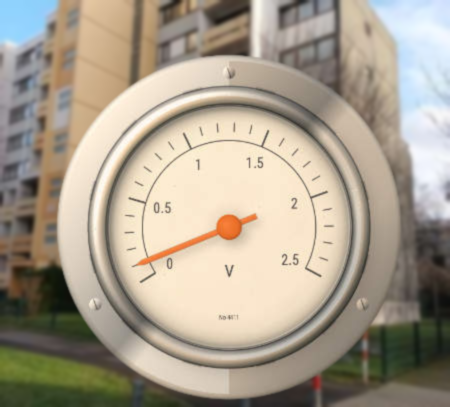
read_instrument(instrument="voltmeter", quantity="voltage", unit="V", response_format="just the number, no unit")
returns 0.1
